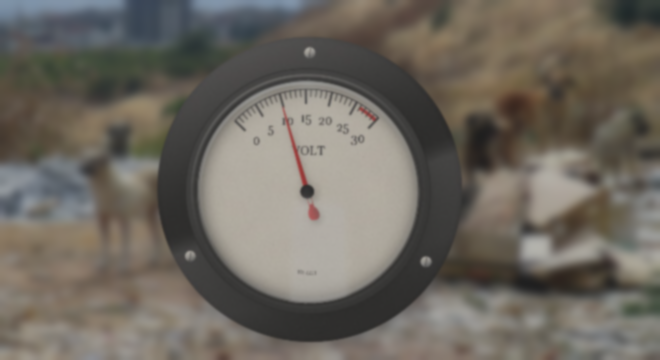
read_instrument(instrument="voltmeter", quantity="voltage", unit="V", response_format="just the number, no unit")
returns 10
